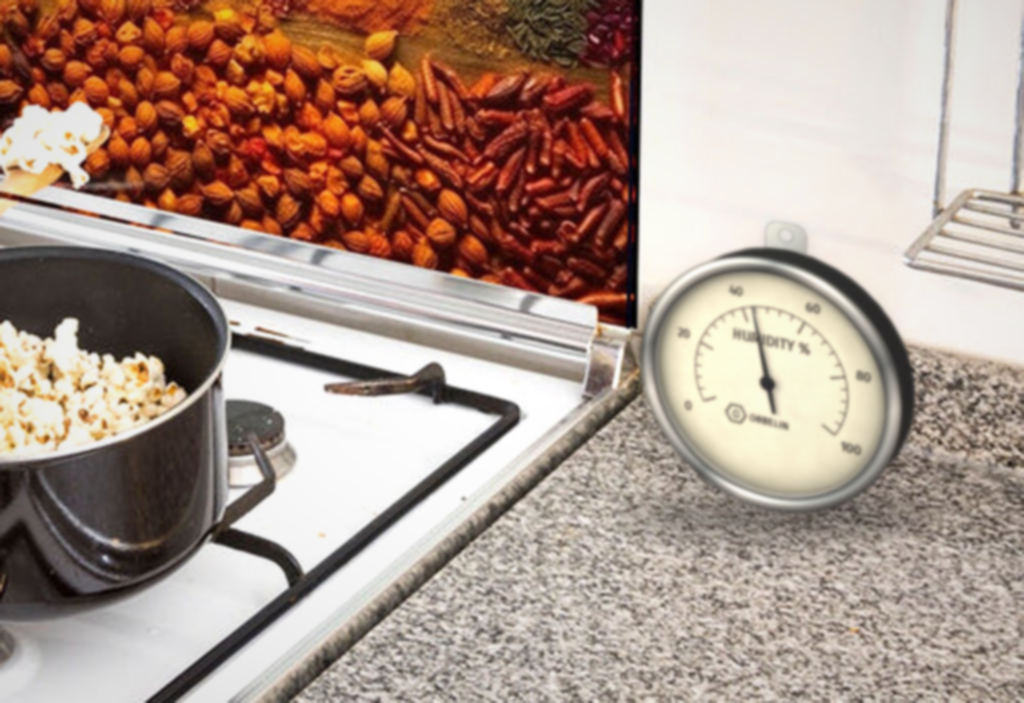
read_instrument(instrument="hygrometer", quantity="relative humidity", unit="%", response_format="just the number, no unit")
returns 44
